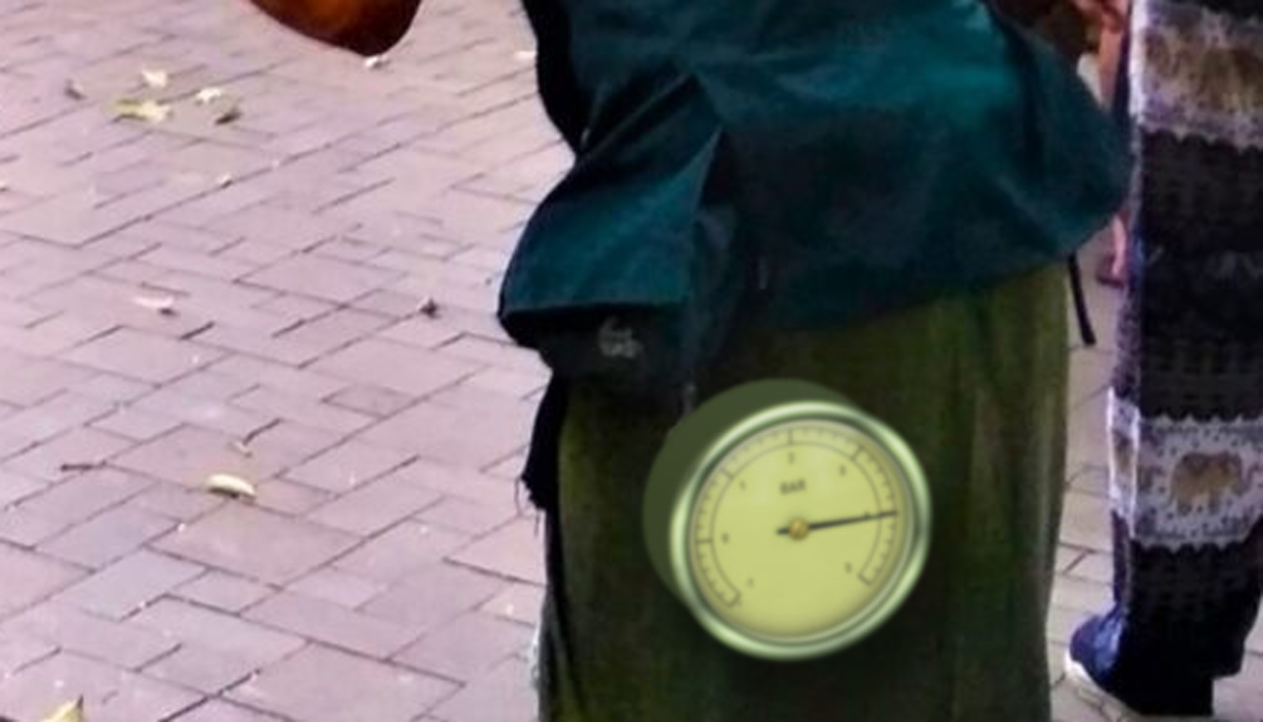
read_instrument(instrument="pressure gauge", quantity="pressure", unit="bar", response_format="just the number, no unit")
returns 4
